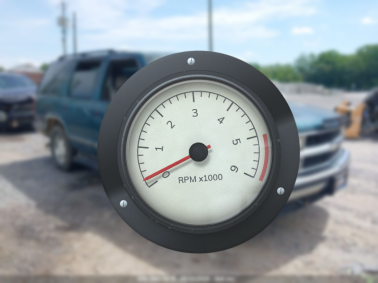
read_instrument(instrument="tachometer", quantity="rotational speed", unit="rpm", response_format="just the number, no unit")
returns 200
